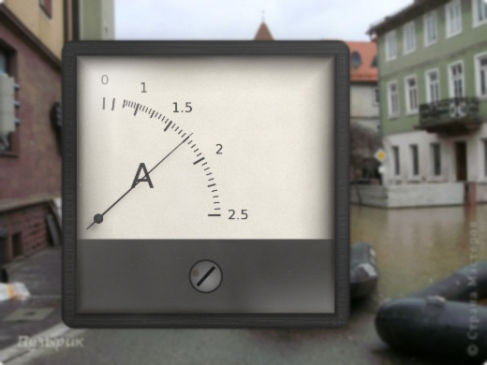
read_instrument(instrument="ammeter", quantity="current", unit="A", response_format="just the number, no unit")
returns 1.75
